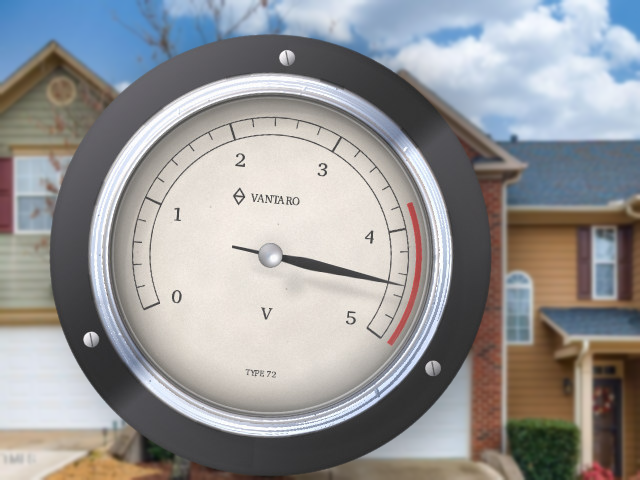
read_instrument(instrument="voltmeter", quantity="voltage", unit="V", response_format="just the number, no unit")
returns 4.5
